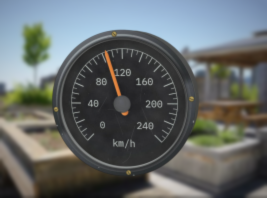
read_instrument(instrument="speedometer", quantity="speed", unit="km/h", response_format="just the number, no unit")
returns 105
